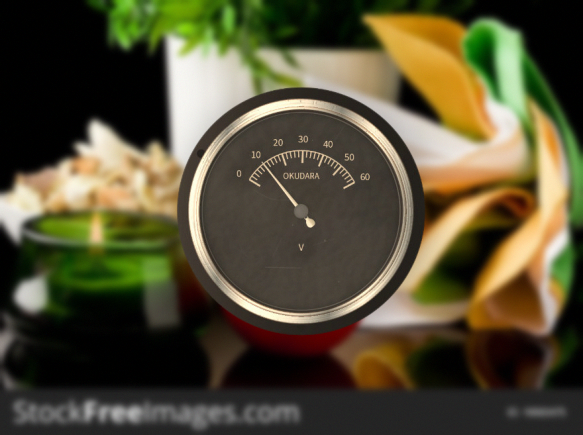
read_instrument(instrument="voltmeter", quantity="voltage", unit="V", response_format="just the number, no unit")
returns 10
